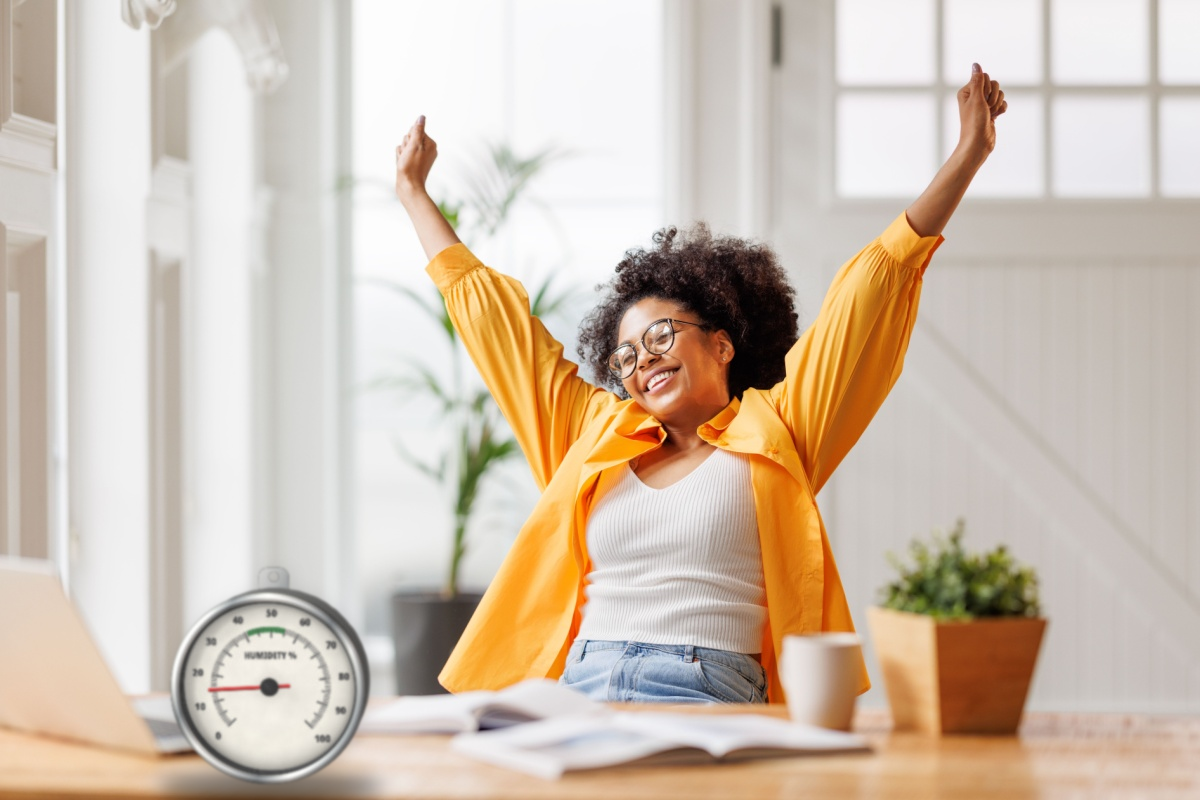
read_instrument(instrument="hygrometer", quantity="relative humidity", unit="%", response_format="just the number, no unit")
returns 15
